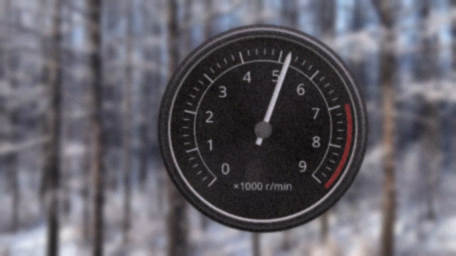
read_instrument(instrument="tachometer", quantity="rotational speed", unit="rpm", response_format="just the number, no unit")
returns 5200
